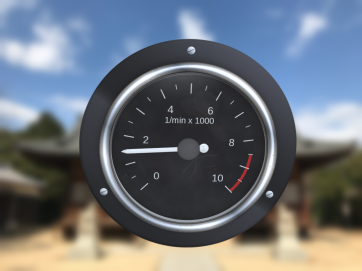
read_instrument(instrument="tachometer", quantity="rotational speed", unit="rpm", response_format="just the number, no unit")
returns 1500
